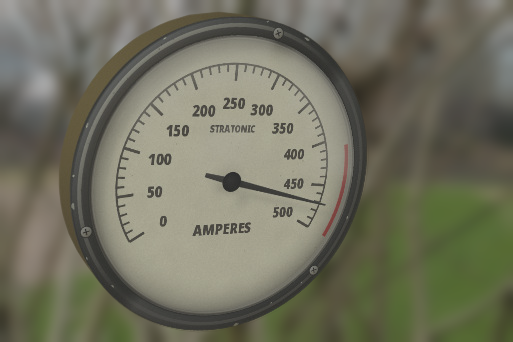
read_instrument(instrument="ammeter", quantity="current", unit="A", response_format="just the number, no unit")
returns 470
